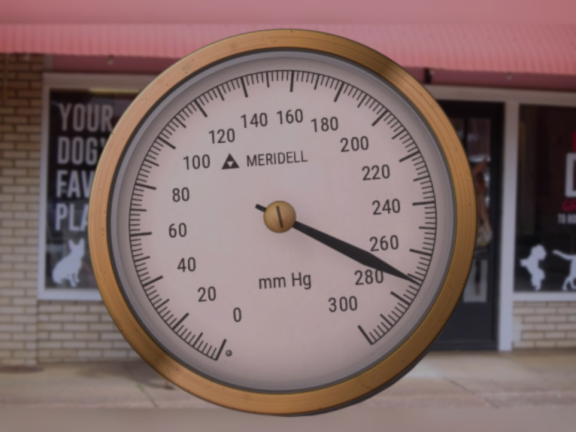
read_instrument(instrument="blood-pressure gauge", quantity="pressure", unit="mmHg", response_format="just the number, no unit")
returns 272
